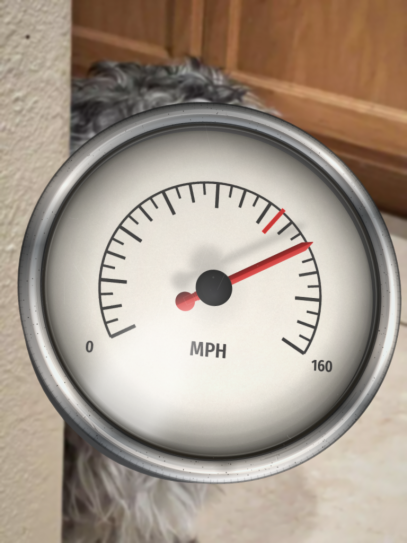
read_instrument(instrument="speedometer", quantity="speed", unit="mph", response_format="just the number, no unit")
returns 120
